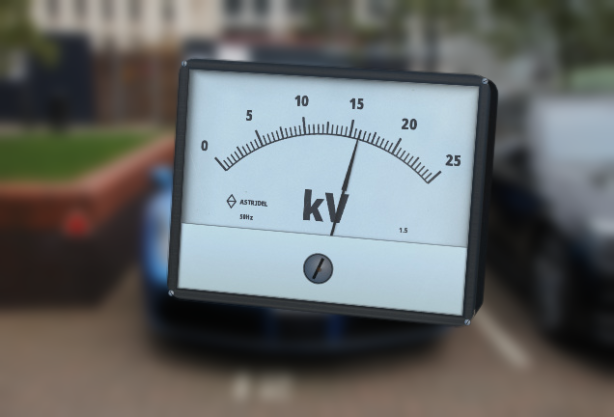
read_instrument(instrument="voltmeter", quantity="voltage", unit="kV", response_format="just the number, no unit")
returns 16
